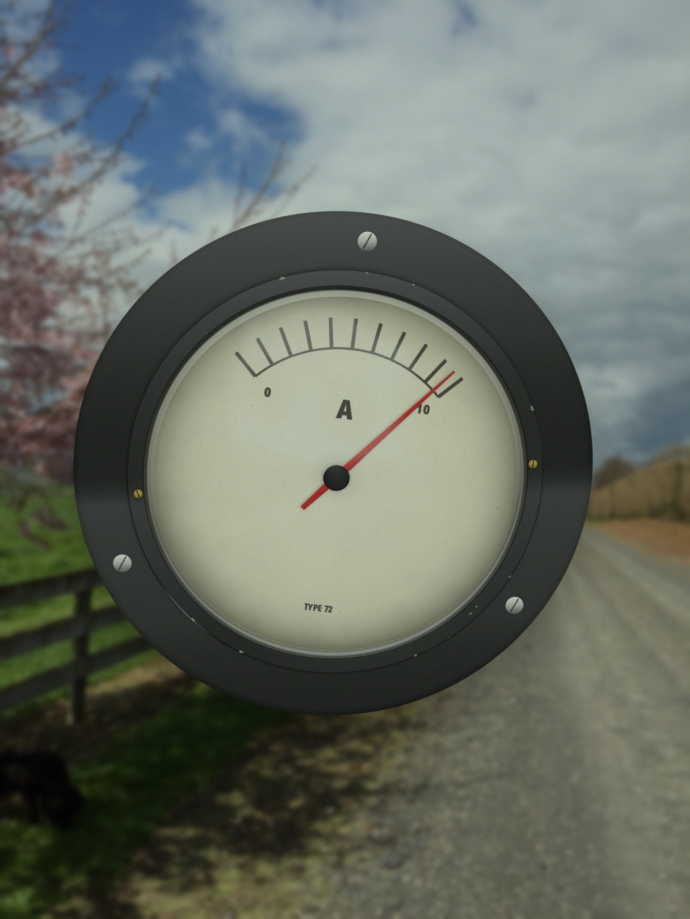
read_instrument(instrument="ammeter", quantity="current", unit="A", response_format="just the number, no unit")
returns 9.5
